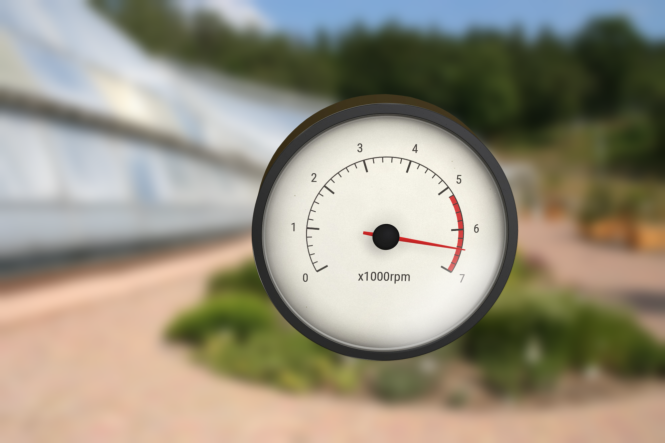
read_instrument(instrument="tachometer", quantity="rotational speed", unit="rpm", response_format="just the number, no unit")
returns 6400
